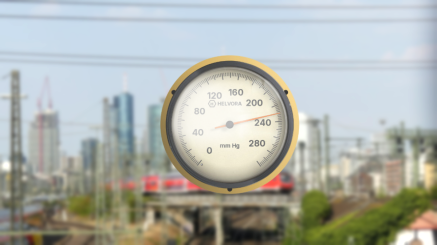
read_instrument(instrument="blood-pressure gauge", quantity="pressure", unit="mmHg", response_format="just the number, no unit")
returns 230
